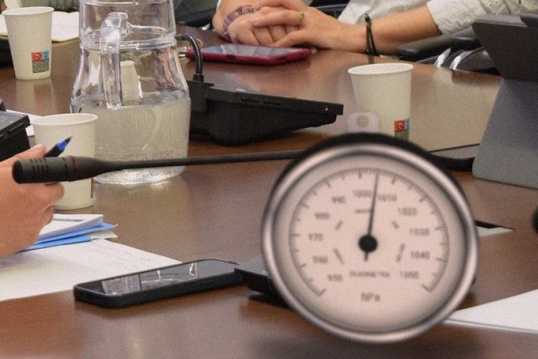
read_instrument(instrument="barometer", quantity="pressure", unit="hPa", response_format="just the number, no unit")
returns 1005
